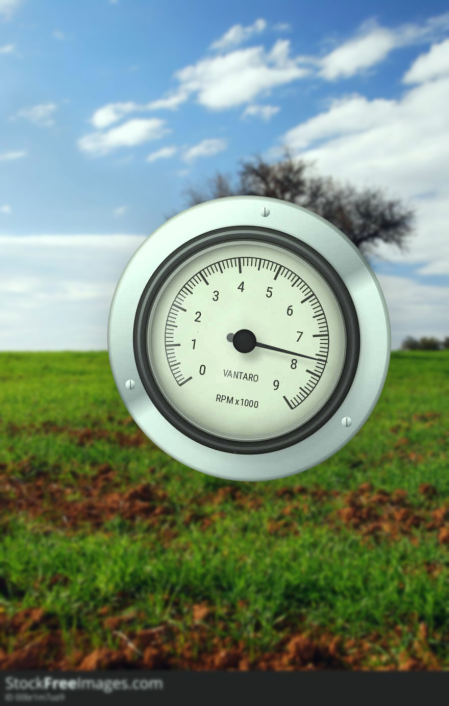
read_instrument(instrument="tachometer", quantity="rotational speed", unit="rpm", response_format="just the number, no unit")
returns 7600
